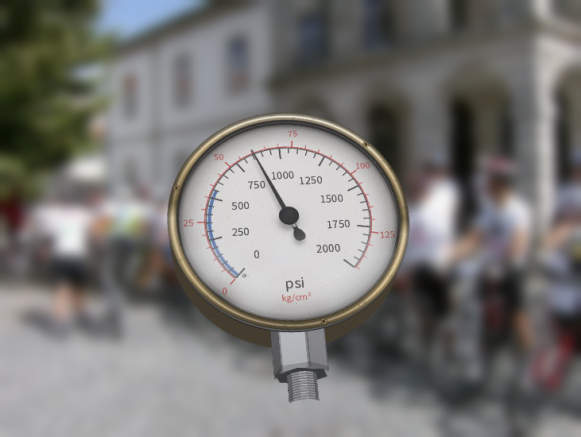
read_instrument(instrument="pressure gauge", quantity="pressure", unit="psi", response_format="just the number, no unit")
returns 850
